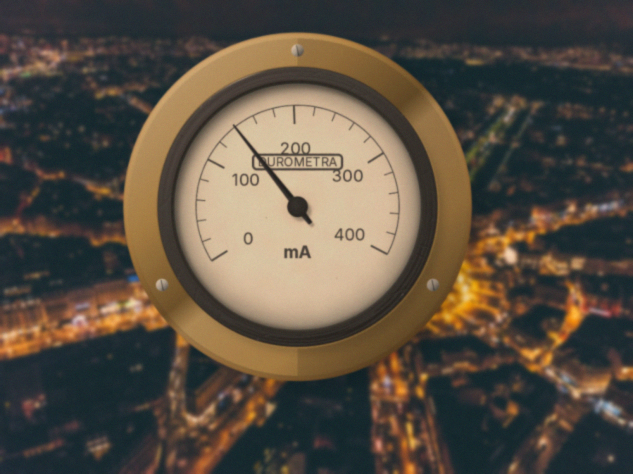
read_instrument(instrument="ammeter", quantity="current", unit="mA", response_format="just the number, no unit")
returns 140
